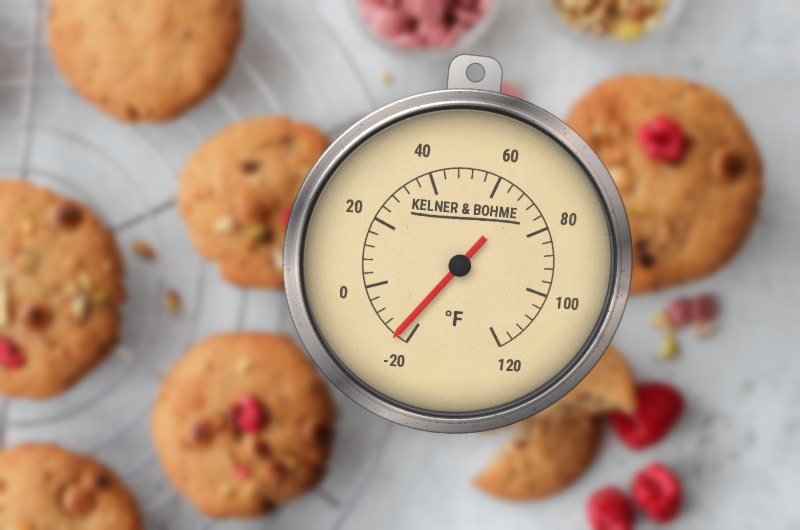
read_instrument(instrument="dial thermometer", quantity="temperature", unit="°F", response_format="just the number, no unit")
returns -16
